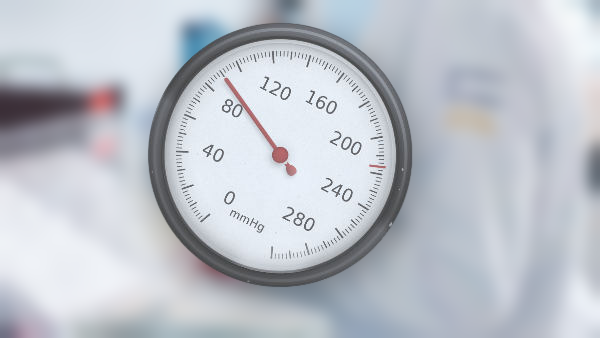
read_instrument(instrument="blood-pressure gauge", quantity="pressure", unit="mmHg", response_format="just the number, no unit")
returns 90
